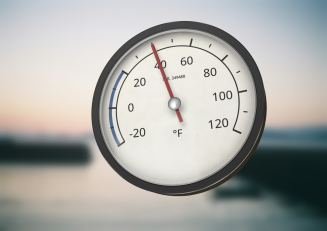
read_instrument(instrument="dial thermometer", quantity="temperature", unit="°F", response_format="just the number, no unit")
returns 40
